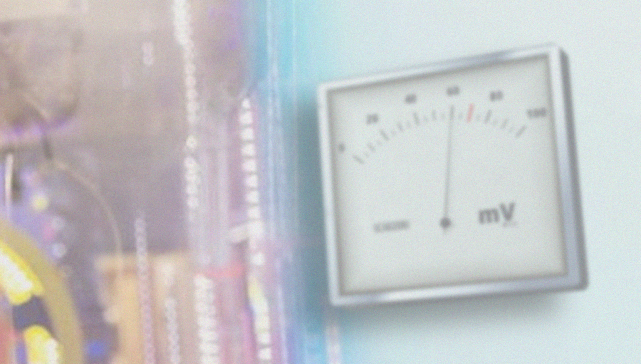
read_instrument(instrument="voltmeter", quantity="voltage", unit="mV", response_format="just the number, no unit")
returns 60
